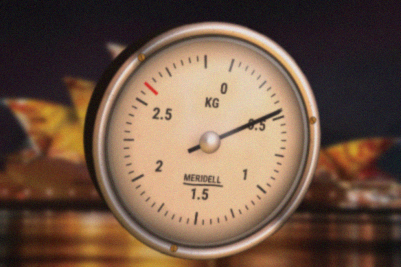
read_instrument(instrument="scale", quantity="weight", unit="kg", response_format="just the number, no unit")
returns 0.45
